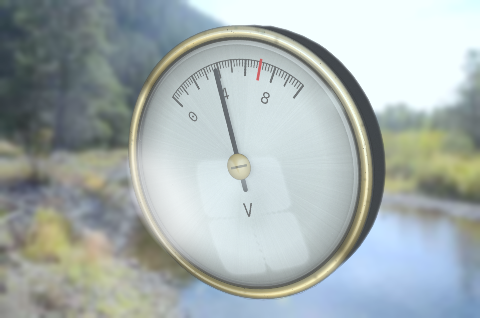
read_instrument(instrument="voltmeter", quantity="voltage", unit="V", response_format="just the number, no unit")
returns 4
